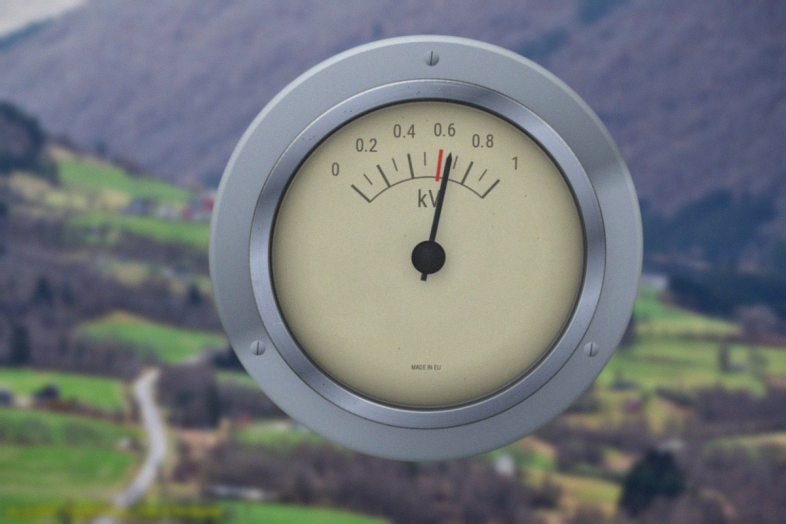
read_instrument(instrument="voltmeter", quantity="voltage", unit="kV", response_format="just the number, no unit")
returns 0.65
